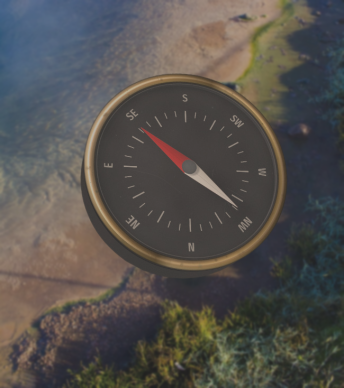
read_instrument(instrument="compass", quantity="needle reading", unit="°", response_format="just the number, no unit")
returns 130
